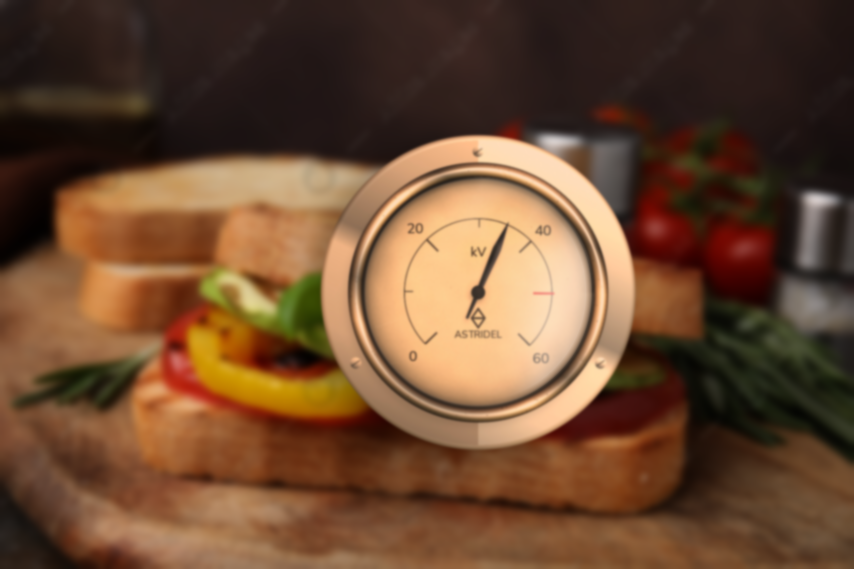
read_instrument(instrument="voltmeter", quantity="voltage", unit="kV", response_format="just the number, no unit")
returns 35
